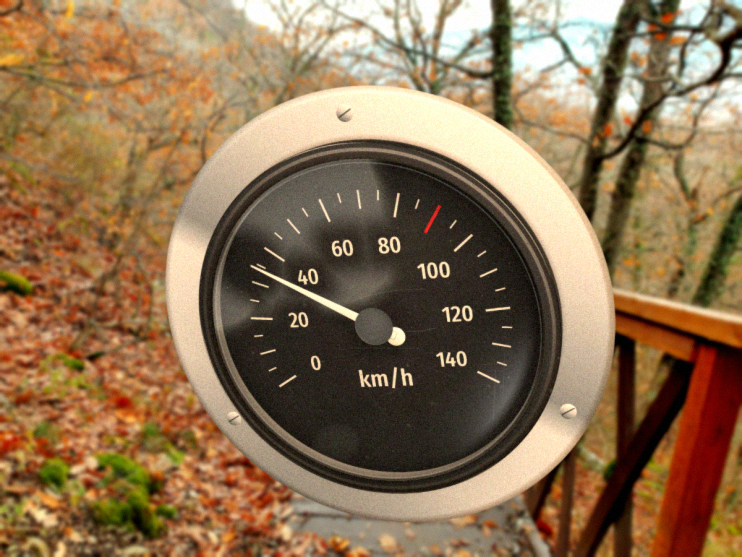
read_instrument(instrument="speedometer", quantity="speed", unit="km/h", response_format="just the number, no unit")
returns 35
